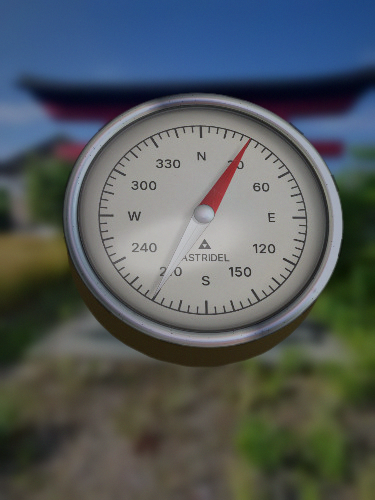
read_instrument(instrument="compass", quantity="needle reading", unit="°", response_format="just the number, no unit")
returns 30
